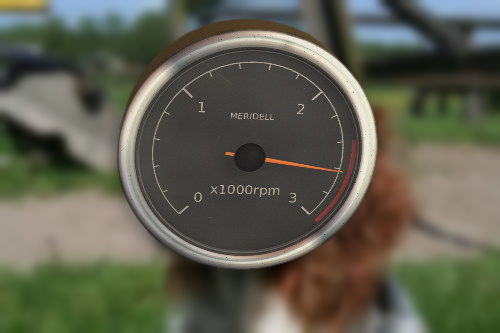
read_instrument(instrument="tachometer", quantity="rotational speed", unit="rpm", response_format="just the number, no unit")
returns 2600
